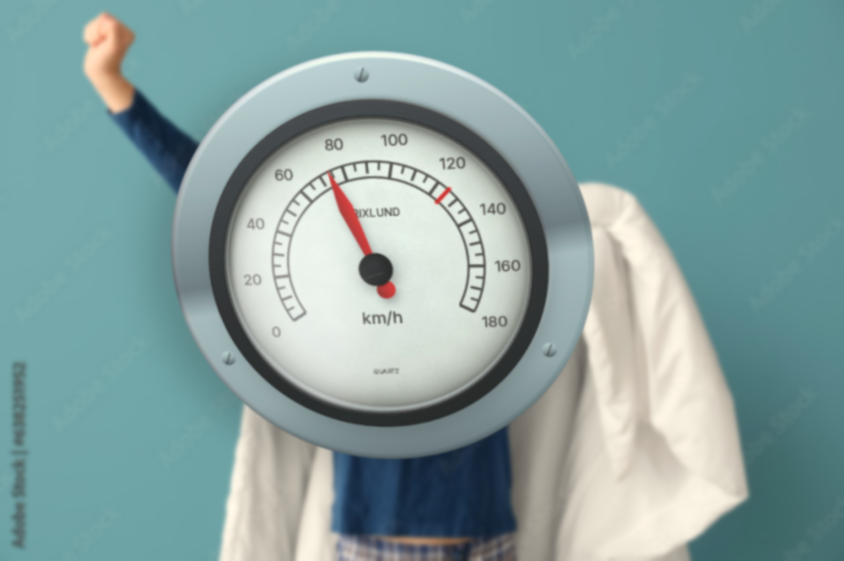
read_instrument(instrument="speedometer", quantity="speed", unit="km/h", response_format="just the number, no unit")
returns 75
